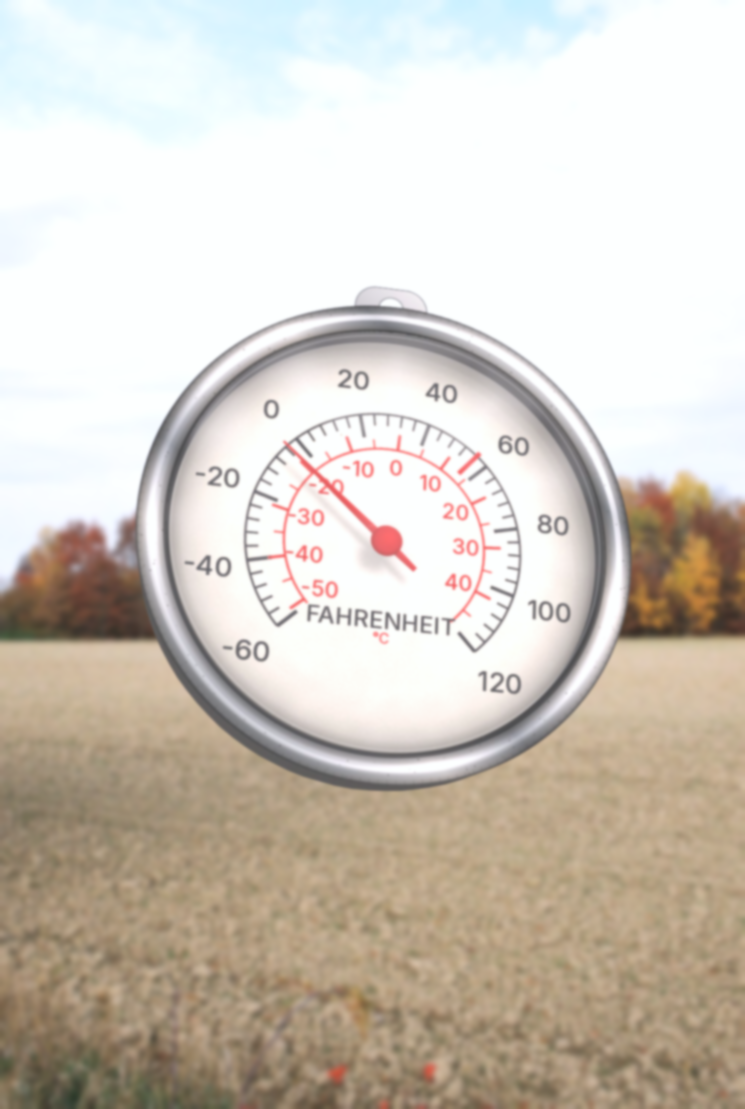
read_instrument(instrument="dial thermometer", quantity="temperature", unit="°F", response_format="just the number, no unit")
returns -4
